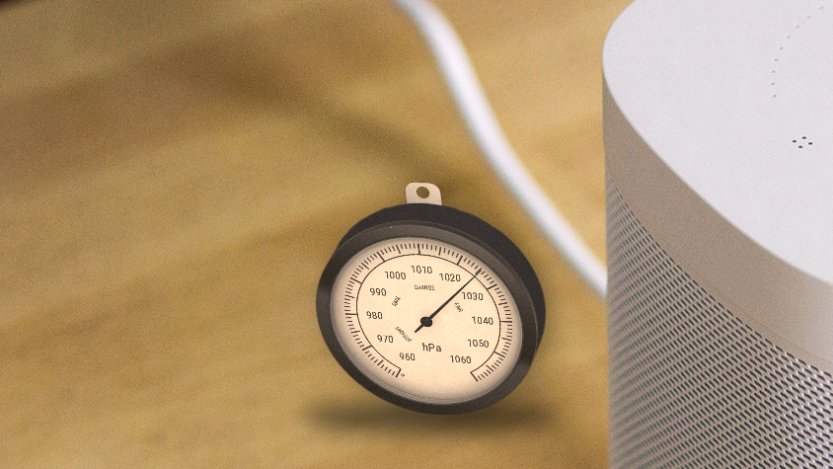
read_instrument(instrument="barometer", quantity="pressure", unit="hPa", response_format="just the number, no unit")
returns 1025
